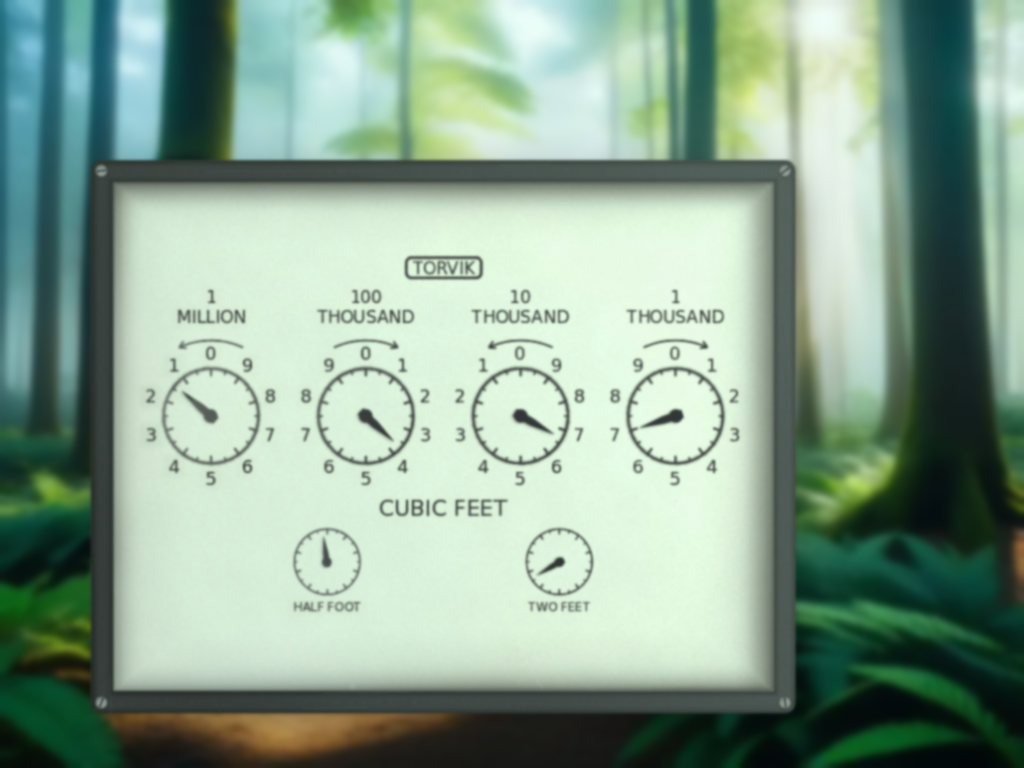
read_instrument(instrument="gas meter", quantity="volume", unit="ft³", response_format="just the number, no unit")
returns 136700
